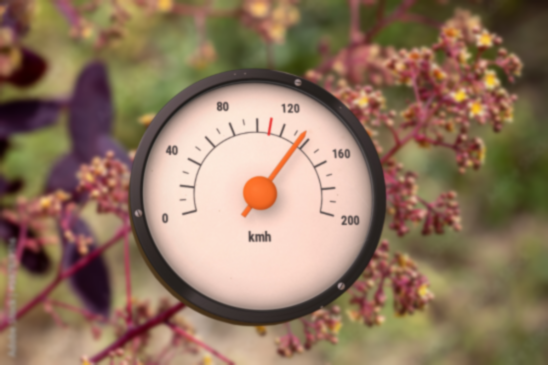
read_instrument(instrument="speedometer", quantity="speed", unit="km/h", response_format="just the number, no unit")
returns 135
